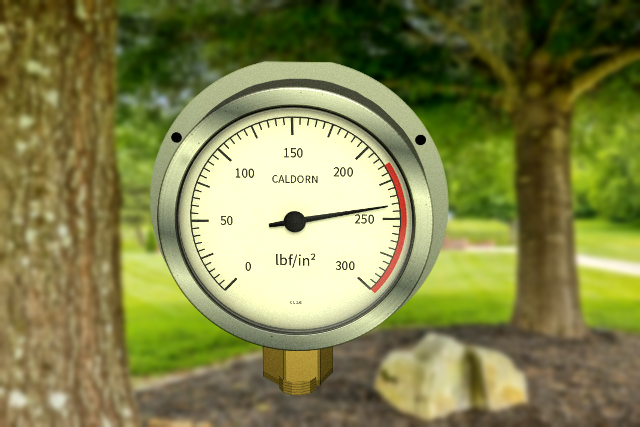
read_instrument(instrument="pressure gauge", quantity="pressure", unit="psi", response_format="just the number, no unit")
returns 240
